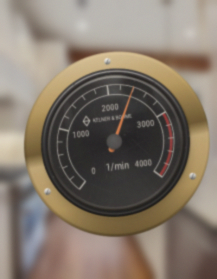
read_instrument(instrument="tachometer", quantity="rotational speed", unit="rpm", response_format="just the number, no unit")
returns 2400
